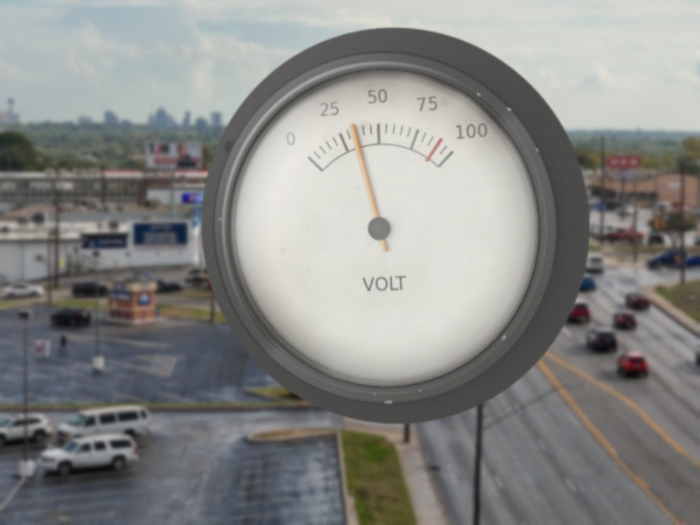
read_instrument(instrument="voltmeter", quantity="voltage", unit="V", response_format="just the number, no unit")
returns 35
